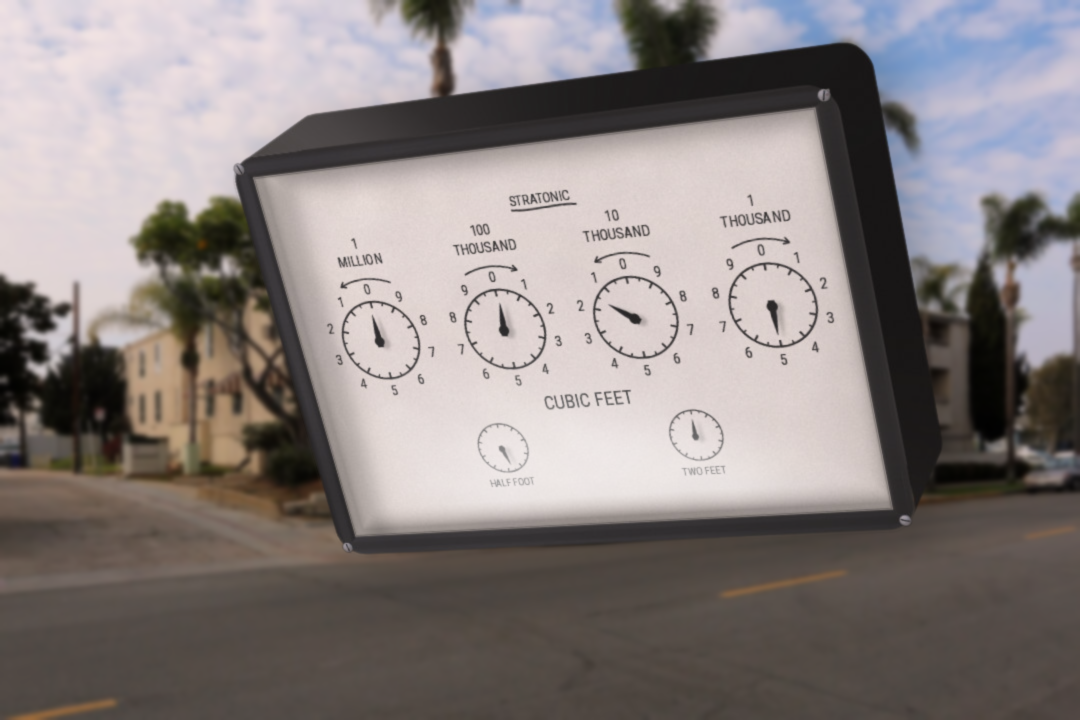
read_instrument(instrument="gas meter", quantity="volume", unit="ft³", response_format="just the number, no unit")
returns 1500
